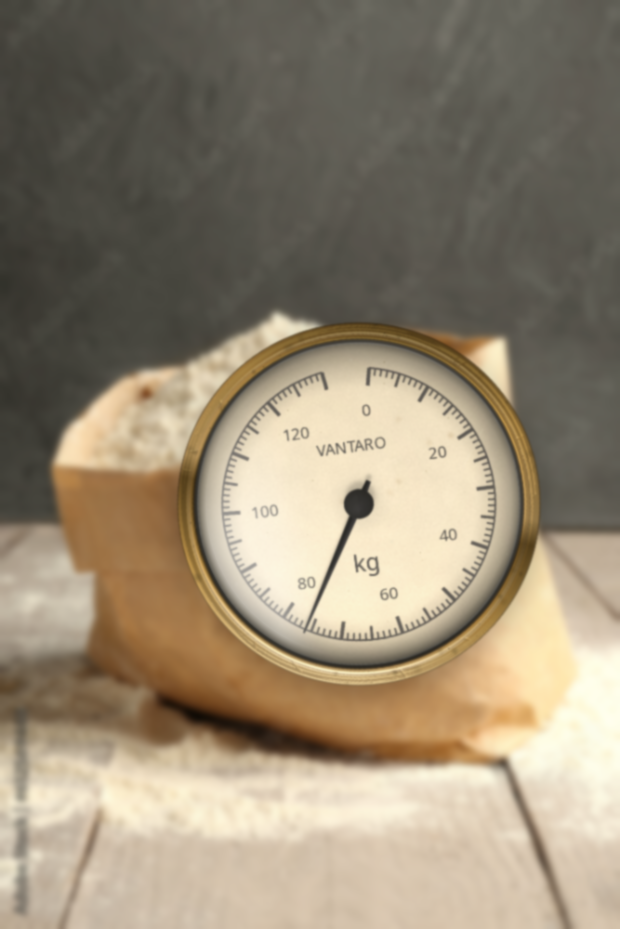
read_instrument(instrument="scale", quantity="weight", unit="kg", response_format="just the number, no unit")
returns 76
